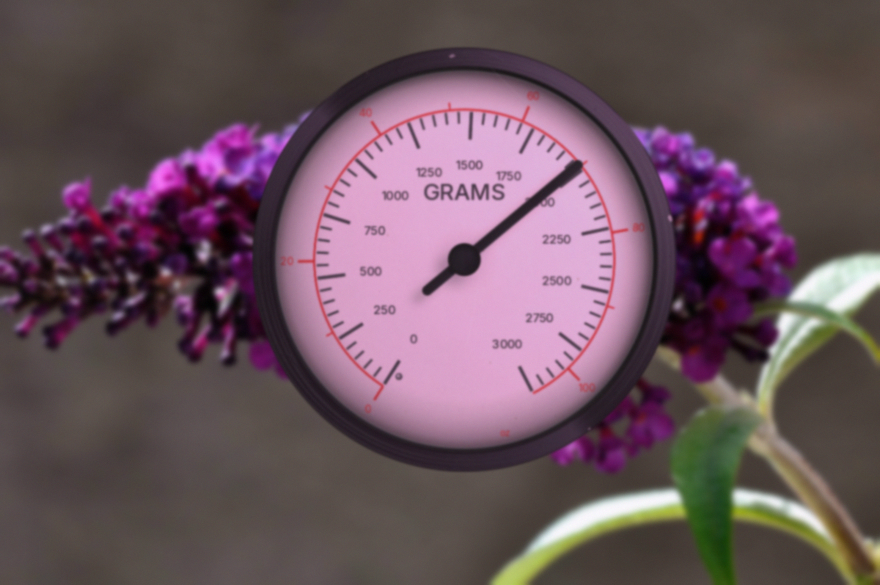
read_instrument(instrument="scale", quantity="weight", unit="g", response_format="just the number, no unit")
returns 1975
